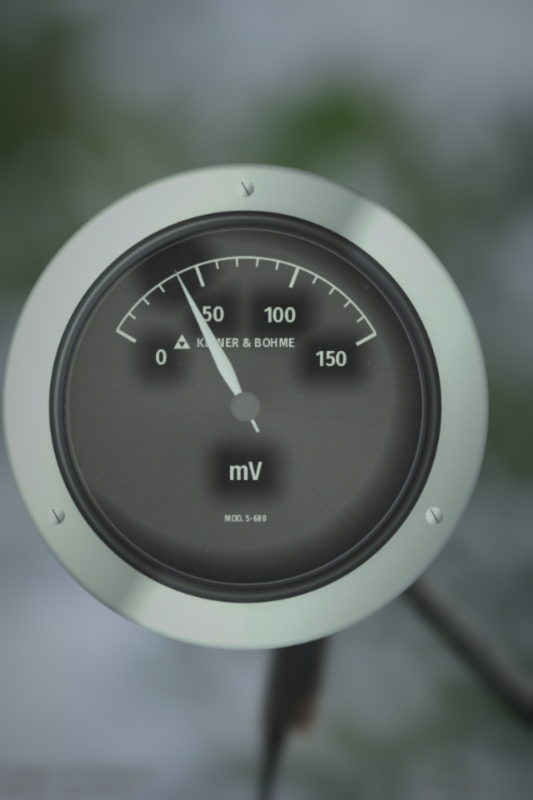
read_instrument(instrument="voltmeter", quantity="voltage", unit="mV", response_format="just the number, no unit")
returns 40
